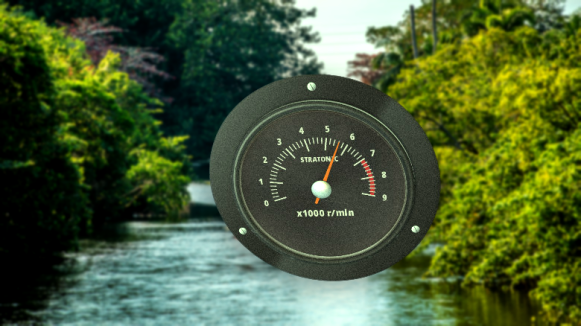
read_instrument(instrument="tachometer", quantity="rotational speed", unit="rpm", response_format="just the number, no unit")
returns 5600
